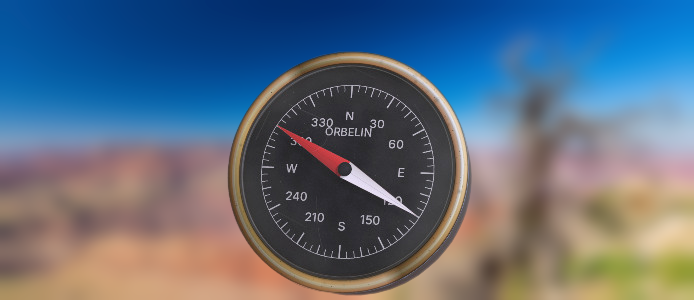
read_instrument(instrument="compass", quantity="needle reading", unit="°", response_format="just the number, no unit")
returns 300
